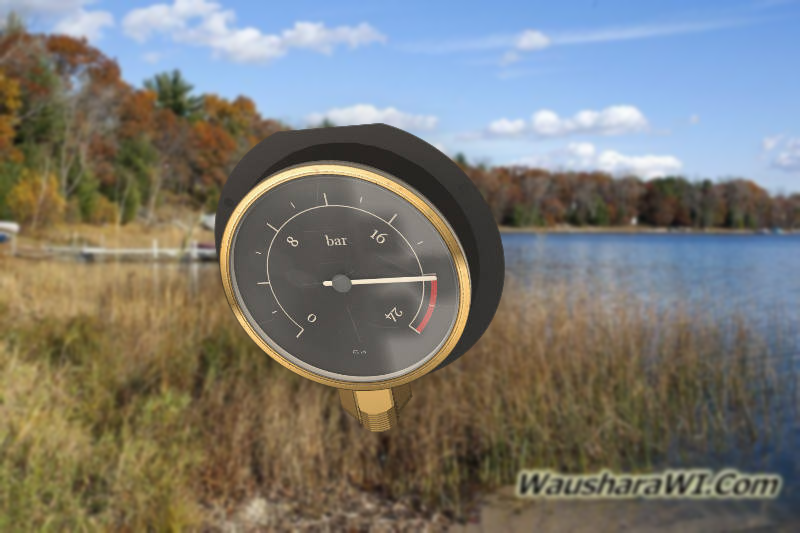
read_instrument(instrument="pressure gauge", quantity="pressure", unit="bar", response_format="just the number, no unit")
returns 20
